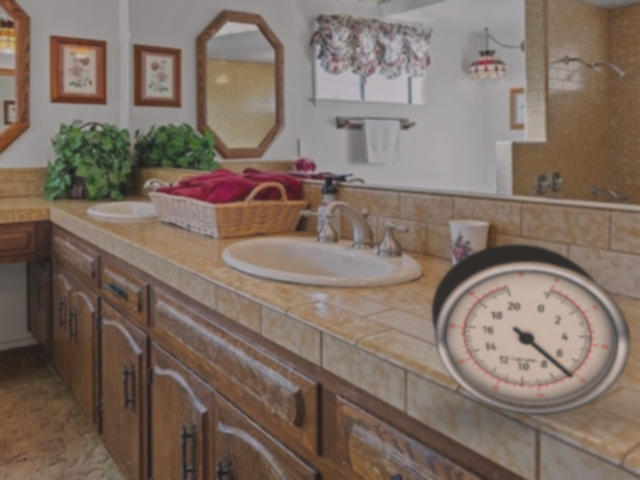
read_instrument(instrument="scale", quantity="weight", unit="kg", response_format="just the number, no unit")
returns 7
